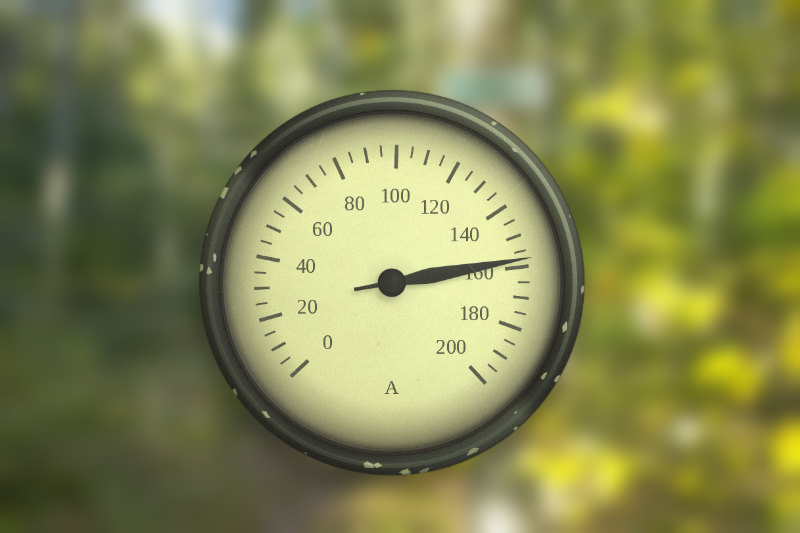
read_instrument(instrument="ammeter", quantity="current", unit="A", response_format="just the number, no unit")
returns 157.5
